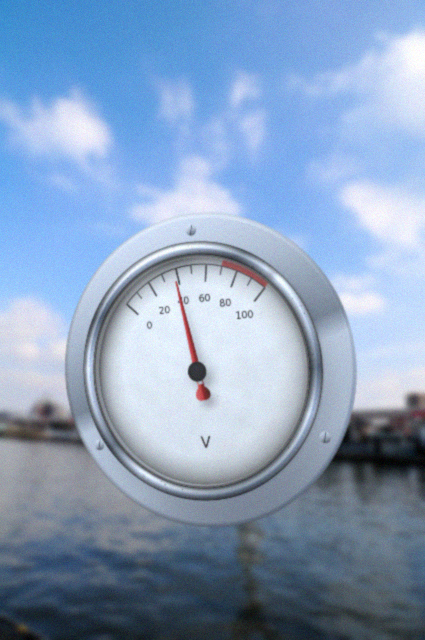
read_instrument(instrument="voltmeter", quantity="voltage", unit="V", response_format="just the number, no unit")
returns 40
